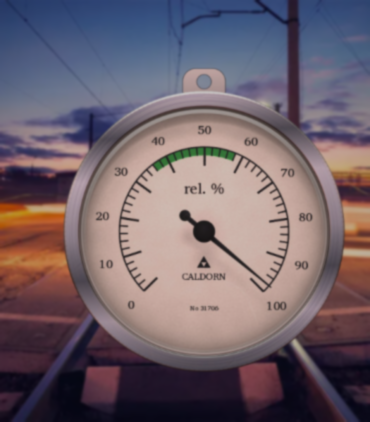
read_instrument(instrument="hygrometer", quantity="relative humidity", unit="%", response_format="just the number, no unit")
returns 98
